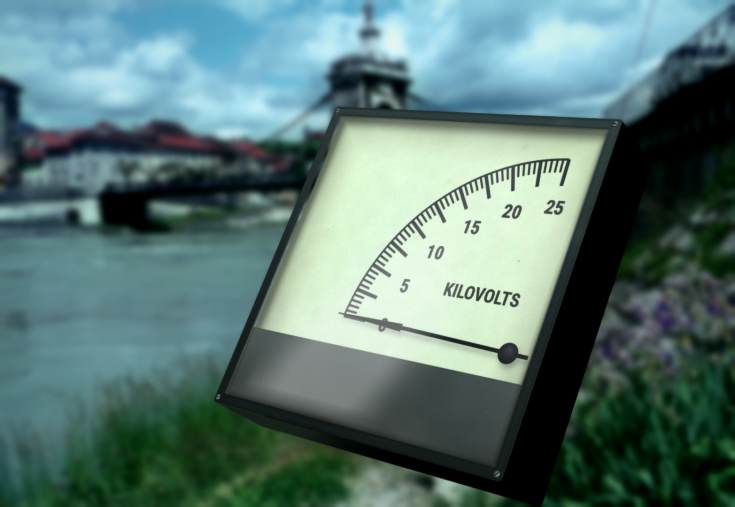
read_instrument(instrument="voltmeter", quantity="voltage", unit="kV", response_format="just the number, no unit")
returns 0
